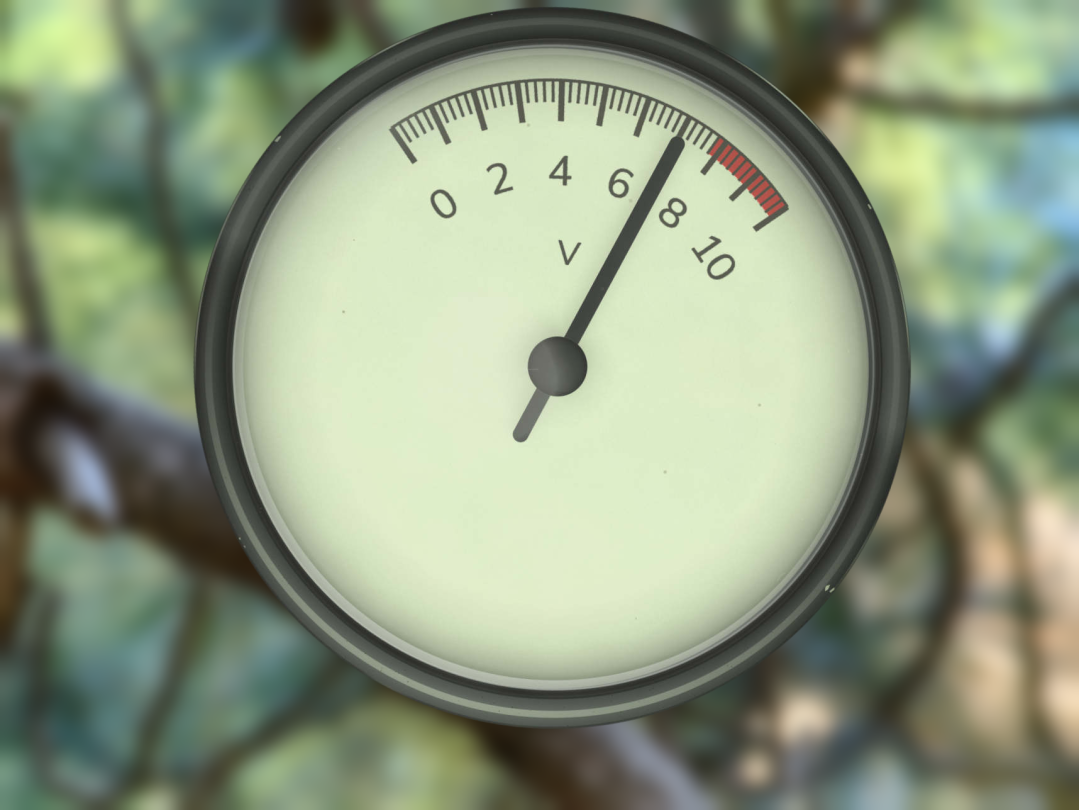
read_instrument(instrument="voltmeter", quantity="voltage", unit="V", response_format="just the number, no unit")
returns 7
